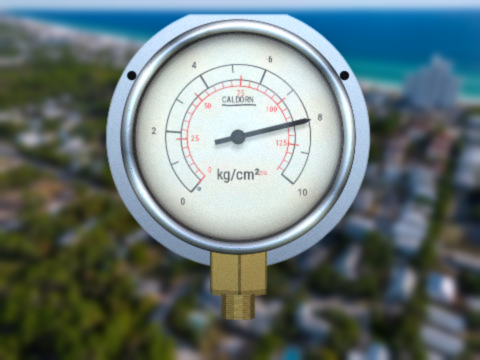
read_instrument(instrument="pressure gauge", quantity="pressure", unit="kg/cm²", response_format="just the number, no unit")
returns 8
